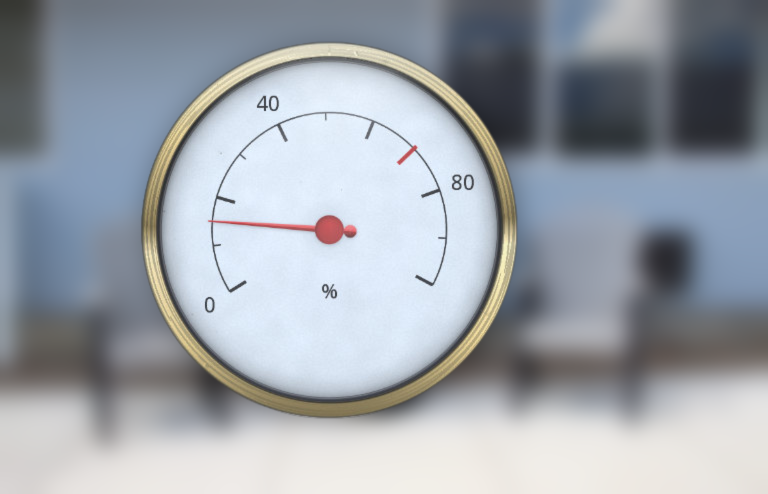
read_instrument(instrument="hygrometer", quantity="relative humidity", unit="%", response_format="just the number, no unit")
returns 15
